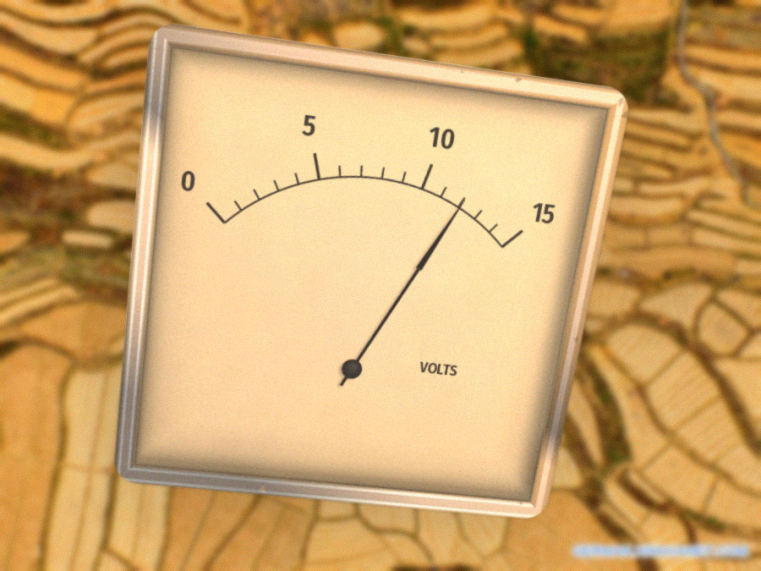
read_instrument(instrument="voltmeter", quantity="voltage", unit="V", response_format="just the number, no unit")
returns 12
